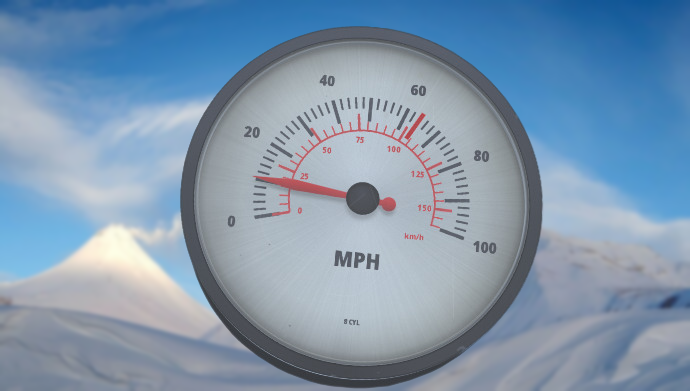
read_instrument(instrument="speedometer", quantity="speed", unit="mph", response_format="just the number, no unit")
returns 10
